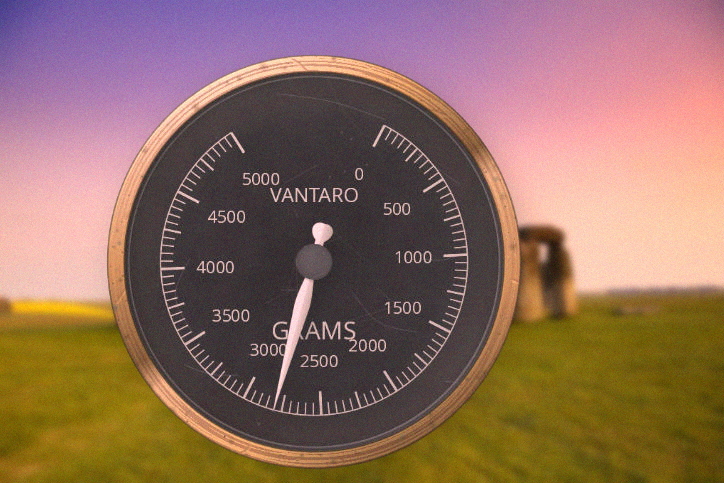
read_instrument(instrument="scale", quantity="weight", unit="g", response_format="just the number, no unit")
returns 2800
